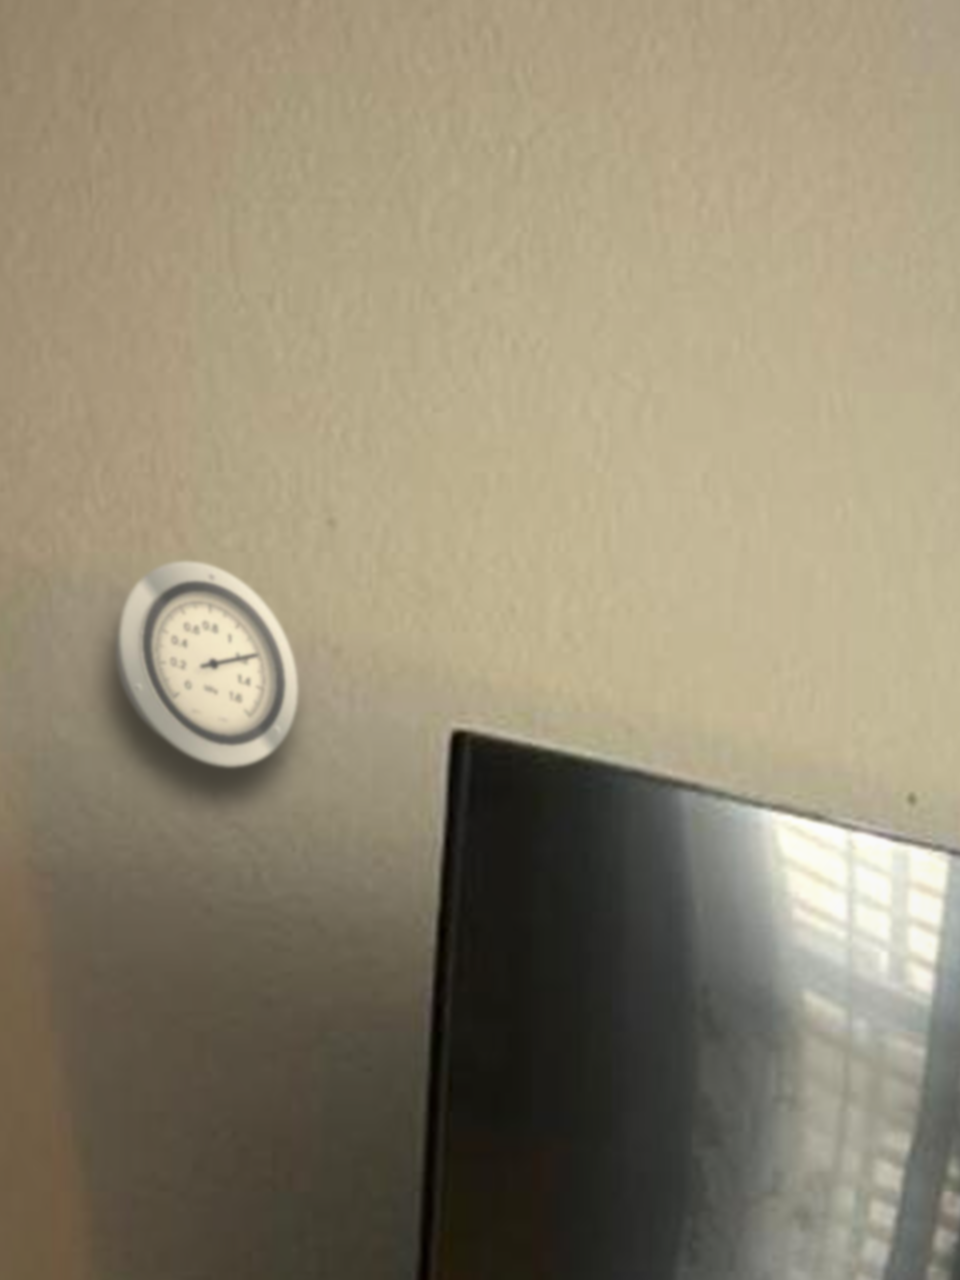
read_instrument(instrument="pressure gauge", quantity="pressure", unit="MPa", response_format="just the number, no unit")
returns 1.2
